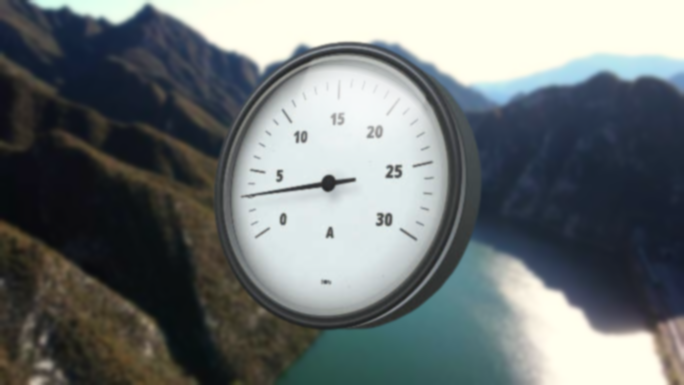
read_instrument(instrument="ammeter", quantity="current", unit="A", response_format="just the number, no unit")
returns 3
